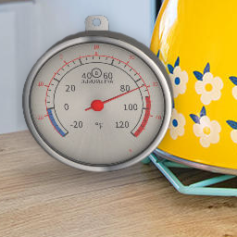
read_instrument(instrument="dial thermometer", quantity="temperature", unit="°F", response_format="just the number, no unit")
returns 84
